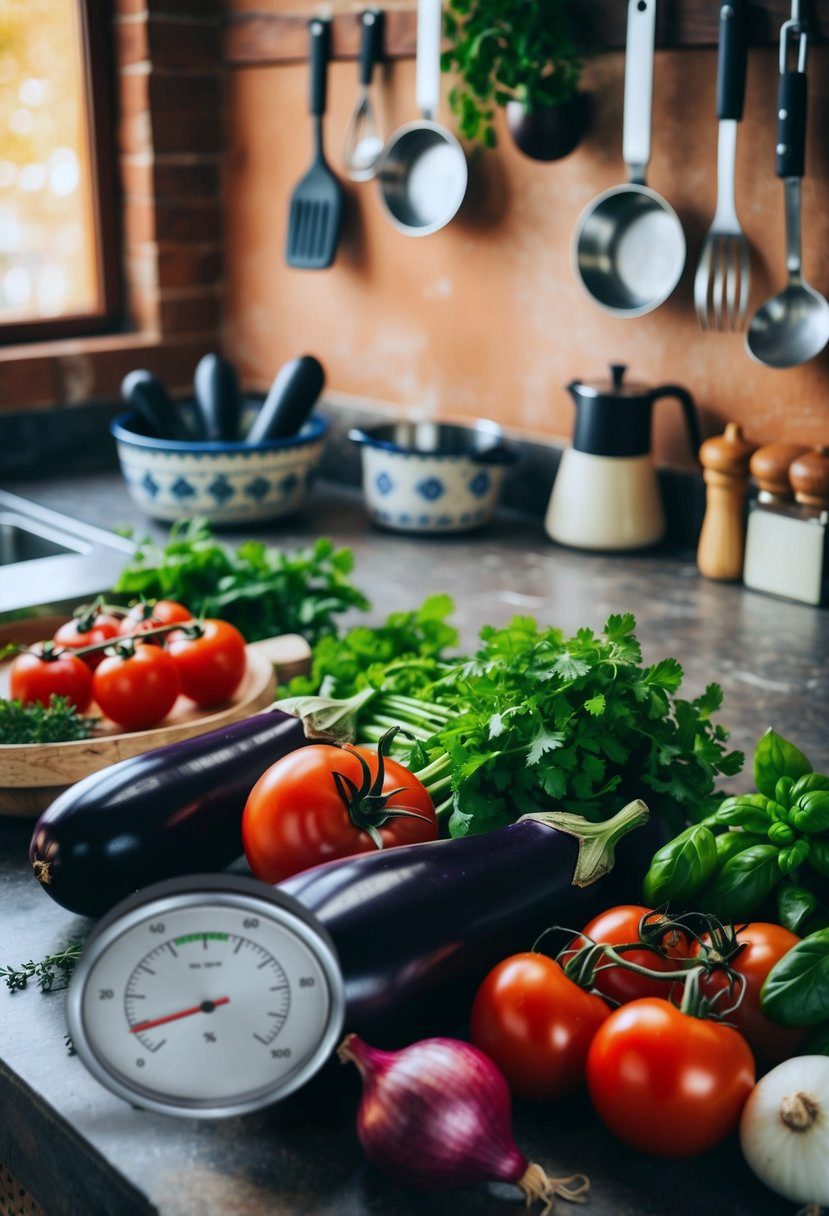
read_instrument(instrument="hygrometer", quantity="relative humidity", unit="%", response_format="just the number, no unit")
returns 10
